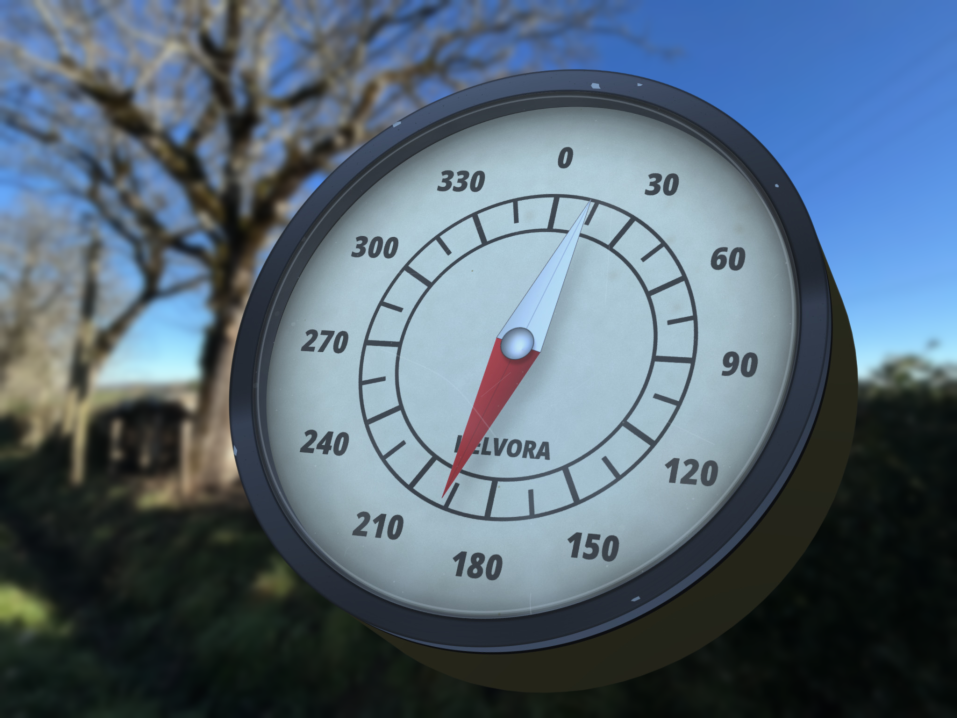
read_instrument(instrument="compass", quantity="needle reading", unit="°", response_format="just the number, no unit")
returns 195
